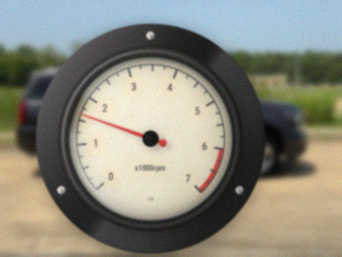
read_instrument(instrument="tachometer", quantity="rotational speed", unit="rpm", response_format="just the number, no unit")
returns 1625
